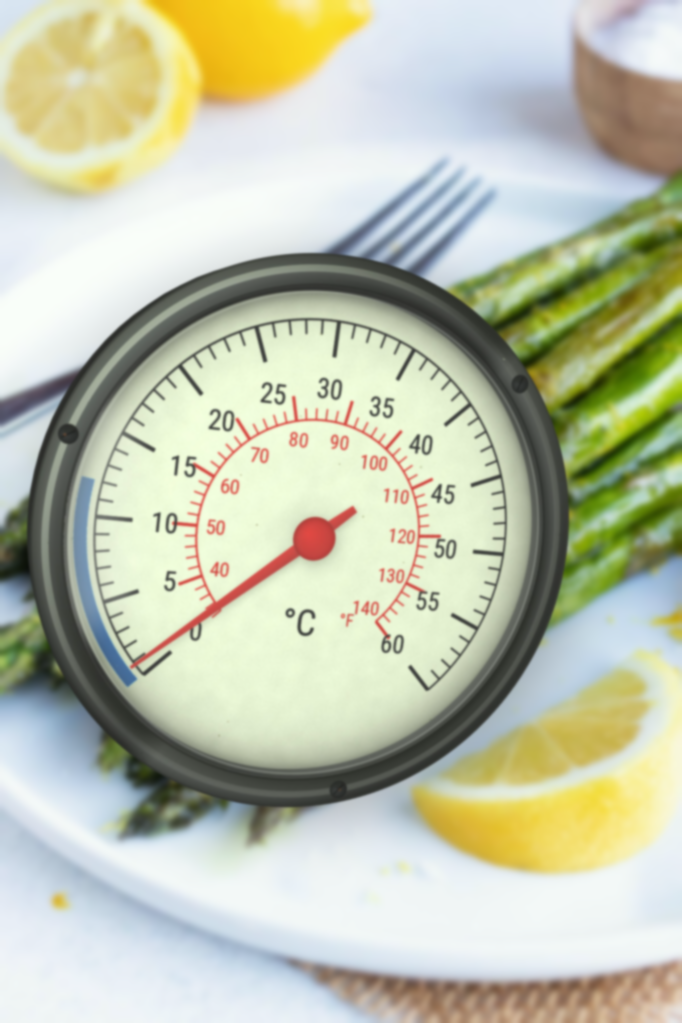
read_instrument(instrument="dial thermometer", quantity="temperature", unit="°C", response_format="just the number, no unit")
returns 1
